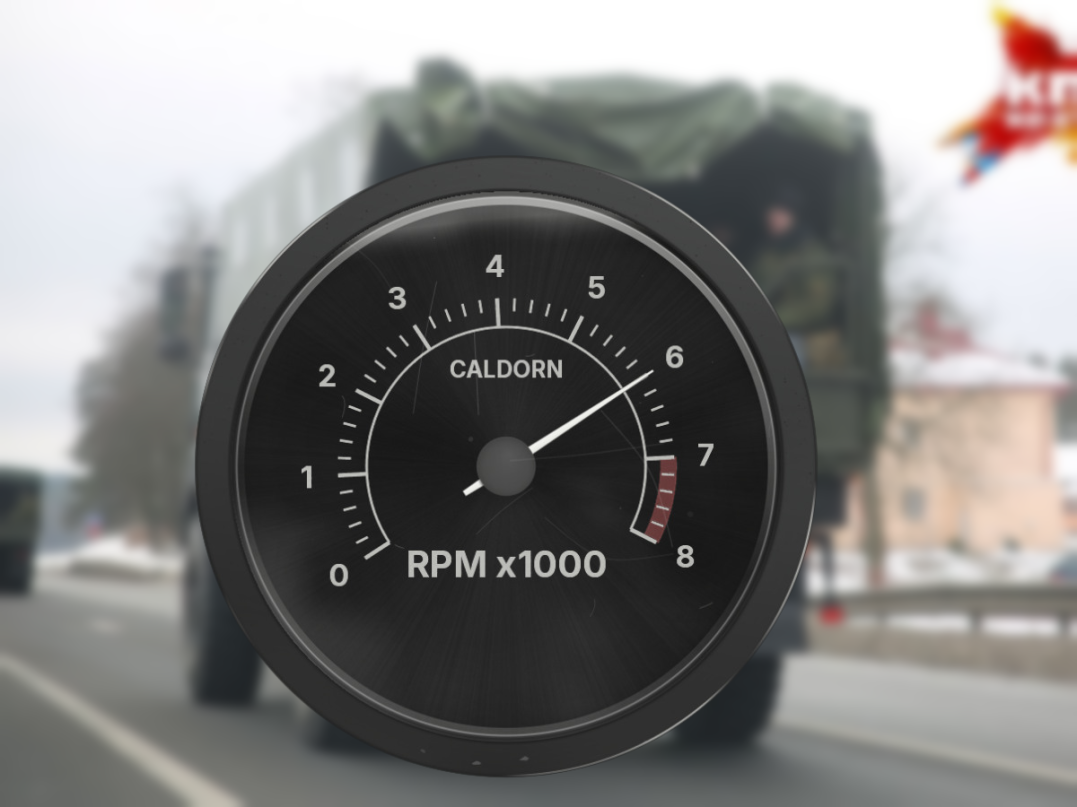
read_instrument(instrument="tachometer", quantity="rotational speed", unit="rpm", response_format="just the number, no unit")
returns 6000
